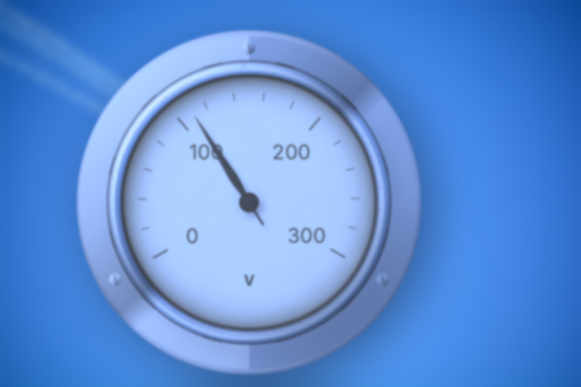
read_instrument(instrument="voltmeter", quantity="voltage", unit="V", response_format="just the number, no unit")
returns 110
